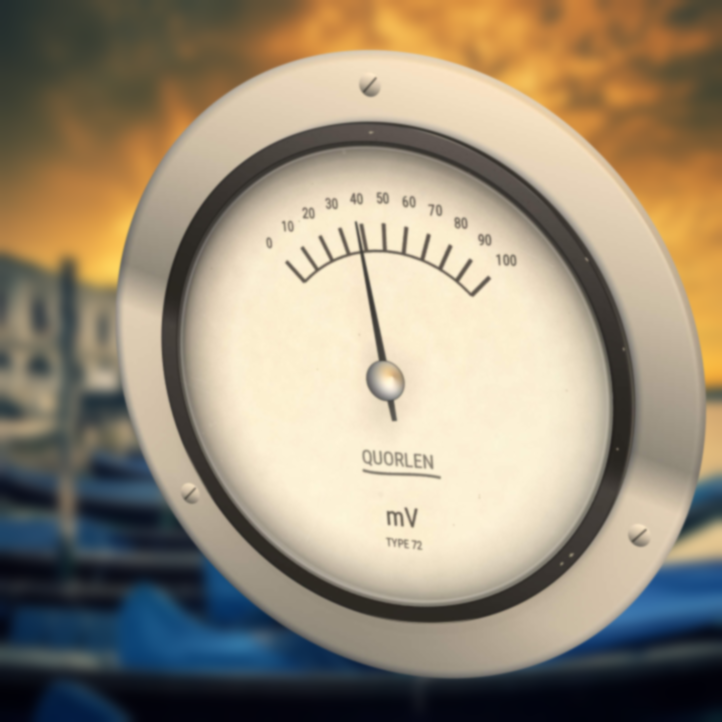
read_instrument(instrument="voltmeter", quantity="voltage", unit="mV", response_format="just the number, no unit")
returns 40
